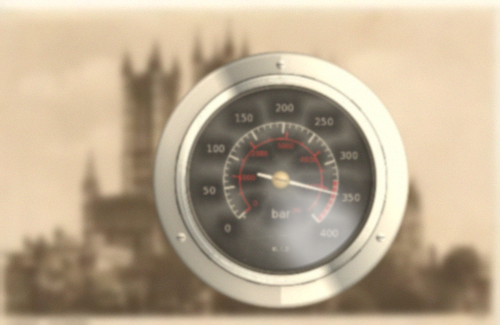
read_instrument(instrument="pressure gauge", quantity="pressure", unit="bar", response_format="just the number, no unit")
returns 350
